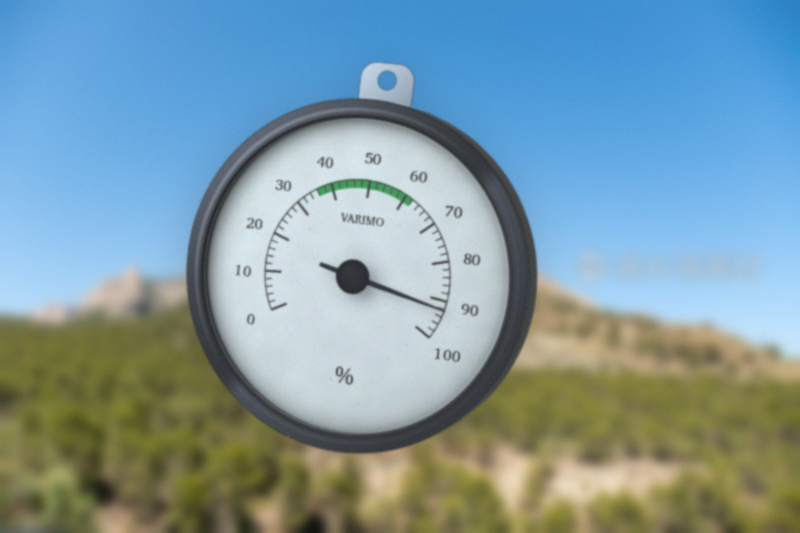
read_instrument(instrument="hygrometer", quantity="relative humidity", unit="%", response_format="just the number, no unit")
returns 92
